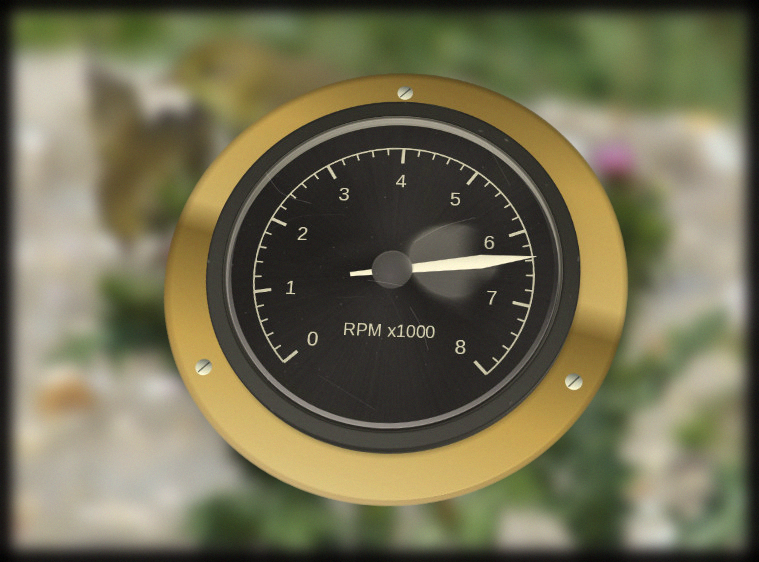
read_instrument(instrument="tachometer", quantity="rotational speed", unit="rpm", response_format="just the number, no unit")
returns 6400
